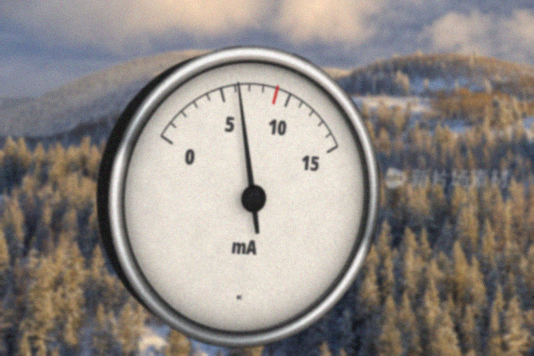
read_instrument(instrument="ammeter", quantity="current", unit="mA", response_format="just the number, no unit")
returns 6
